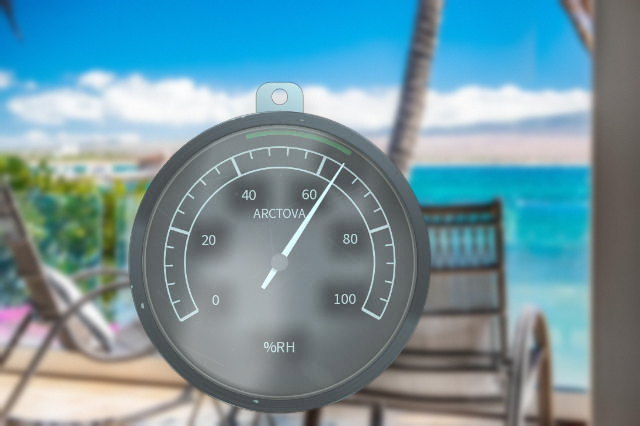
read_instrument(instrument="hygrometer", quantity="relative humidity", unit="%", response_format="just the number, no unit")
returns 64
